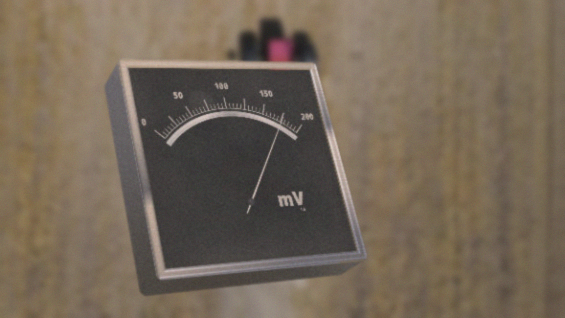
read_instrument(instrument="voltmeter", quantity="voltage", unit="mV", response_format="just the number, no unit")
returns 175
